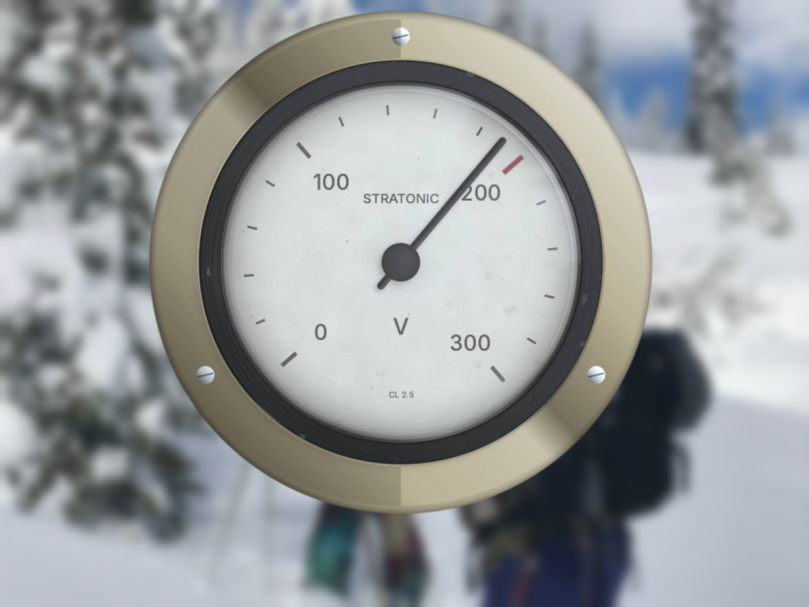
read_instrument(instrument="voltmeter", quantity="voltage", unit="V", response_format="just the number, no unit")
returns 190
